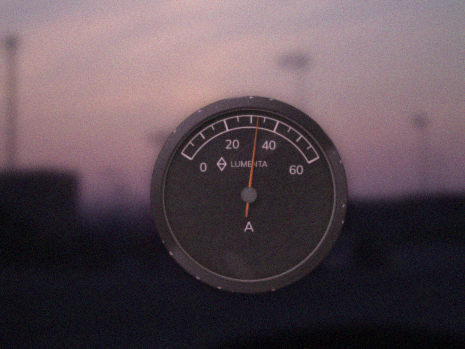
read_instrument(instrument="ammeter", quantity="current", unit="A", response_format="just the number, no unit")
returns 32.5
